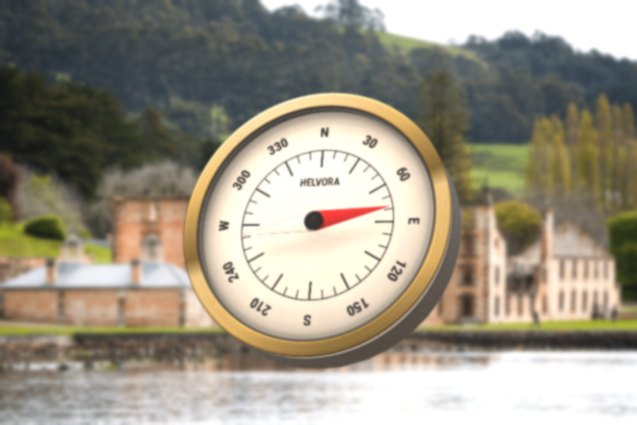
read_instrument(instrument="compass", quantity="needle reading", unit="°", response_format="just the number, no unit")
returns 80
